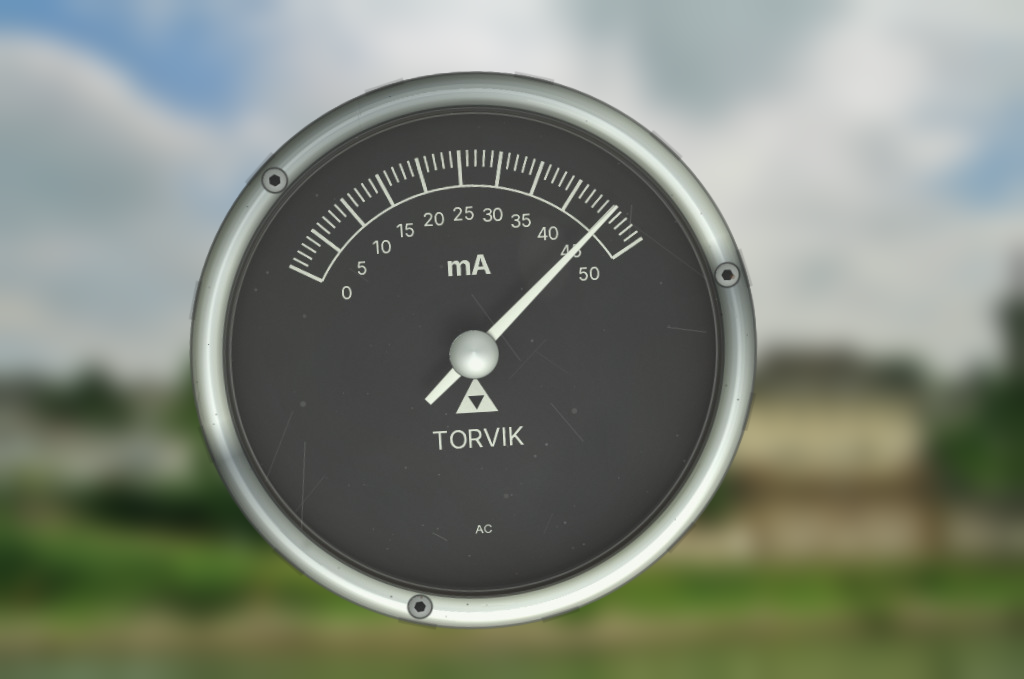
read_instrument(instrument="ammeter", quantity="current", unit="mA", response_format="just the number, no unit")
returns 45
